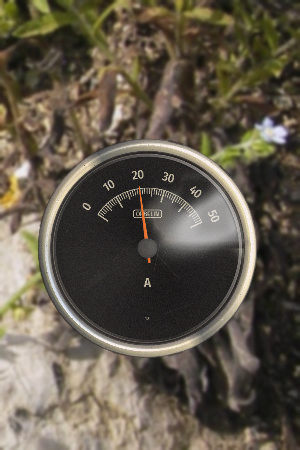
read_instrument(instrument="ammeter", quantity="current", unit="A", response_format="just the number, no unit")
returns 20
